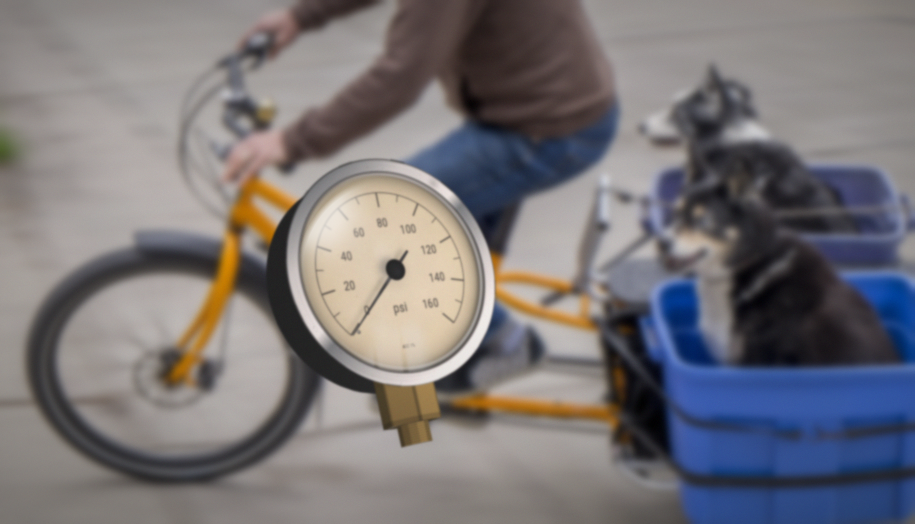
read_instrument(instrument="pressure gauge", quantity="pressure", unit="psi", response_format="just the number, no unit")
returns 0
